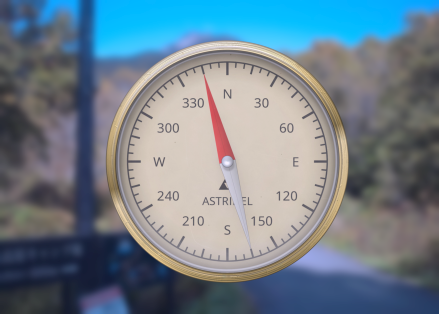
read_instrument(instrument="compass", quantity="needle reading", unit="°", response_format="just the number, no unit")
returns 345
